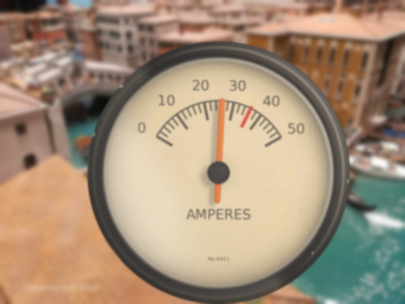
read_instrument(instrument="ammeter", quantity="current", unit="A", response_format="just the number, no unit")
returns 26
